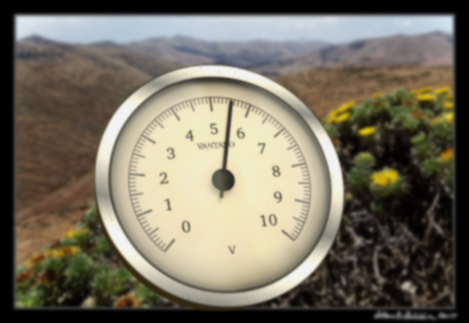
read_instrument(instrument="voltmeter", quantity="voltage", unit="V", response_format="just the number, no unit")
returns 5.5
